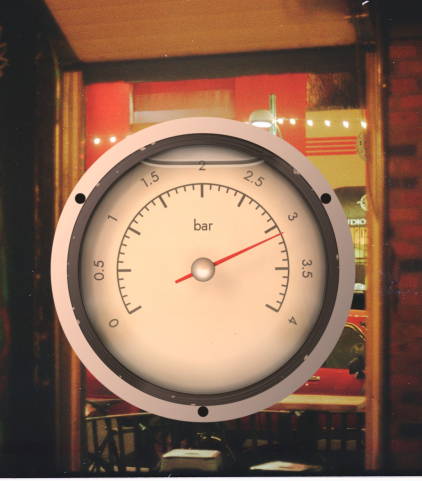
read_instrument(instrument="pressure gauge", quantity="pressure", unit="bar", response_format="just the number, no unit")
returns 3.1
